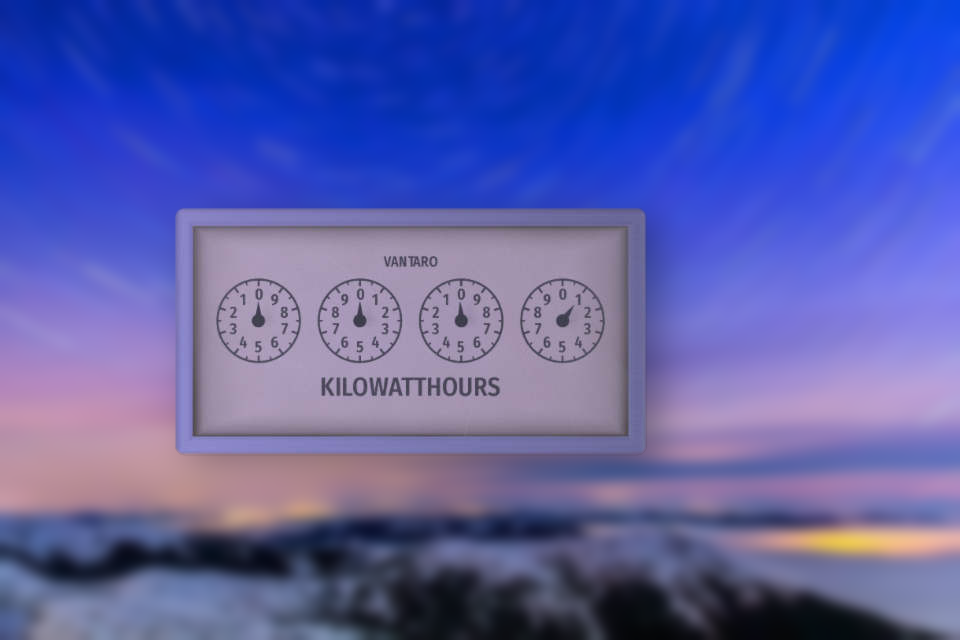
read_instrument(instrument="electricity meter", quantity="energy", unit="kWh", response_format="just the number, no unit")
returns 1
